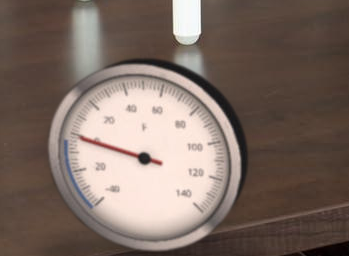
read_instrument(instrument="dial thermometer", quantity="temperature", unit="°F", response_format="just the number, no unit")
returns 0
